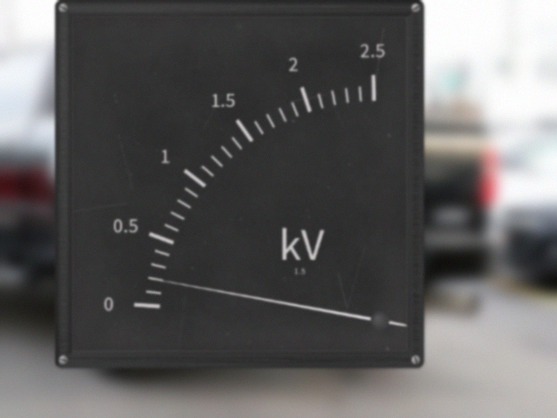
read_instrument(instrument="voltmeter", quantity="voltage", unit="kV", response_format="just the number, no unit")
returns 0.2
